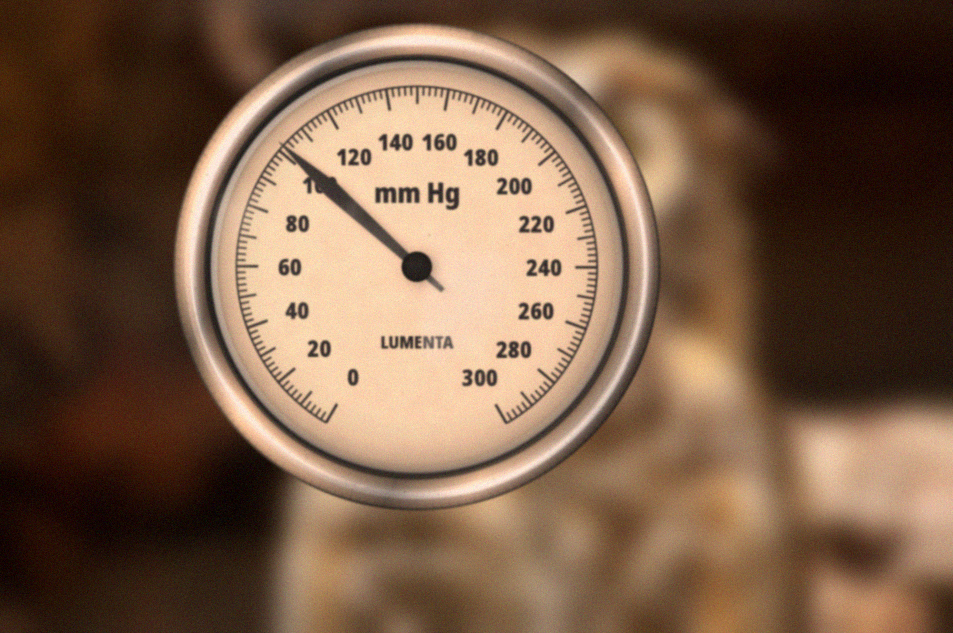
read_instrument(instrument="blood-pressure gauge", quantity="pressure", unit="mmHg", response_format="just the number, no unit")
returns 102
